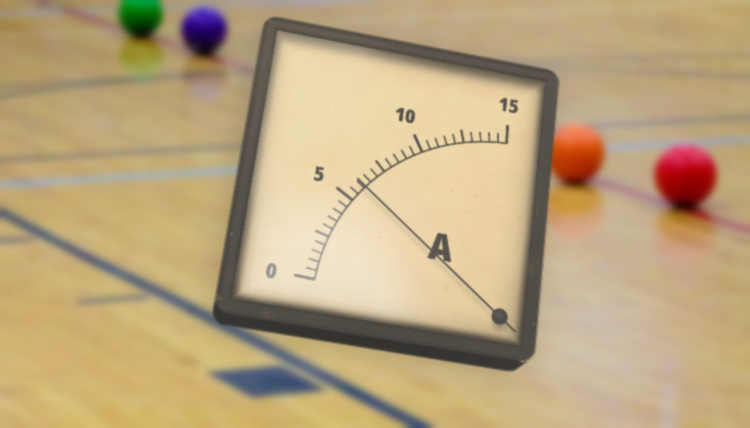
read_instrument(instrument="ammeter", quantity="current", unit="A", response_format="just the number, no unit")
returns 6
